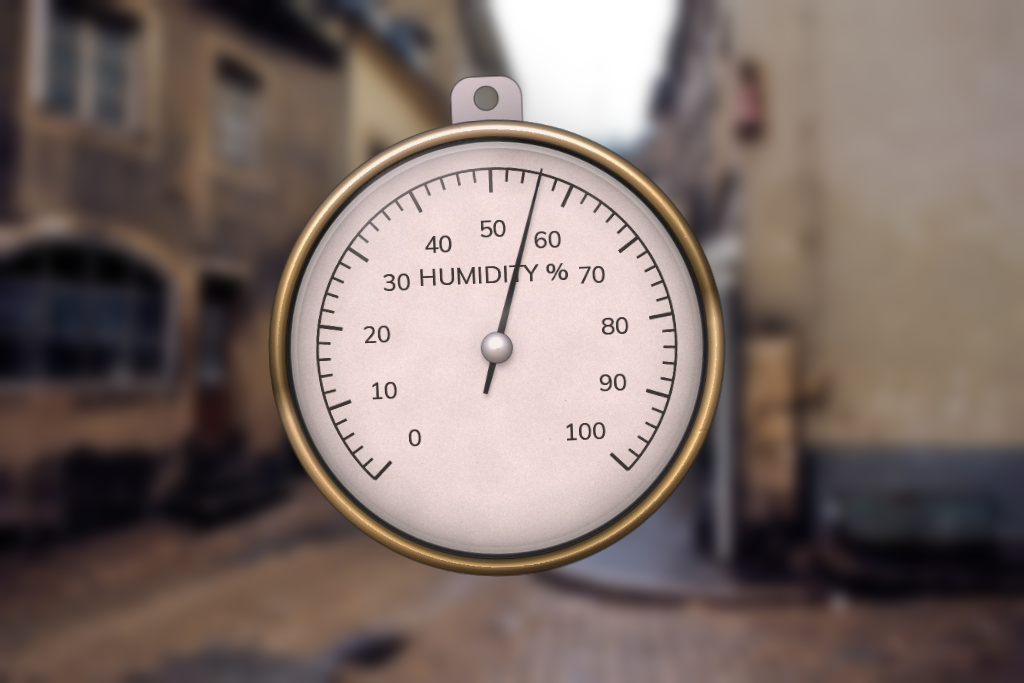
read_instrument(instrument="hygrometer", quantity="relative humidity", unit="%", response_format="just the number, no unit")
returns 56
